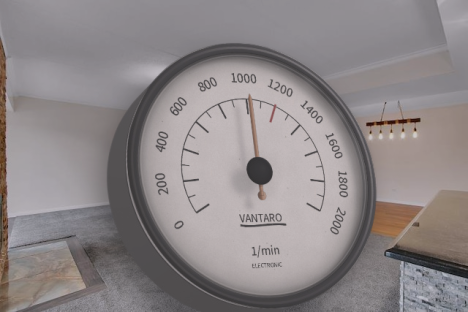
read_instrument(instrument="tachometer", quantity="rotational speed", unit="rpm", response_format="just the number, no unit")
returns 1000
